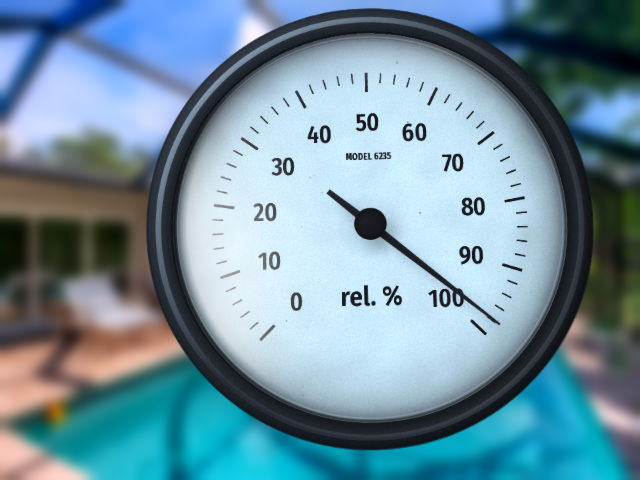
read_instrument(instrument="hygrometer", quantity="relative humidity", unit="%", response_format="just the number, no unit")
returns 98
